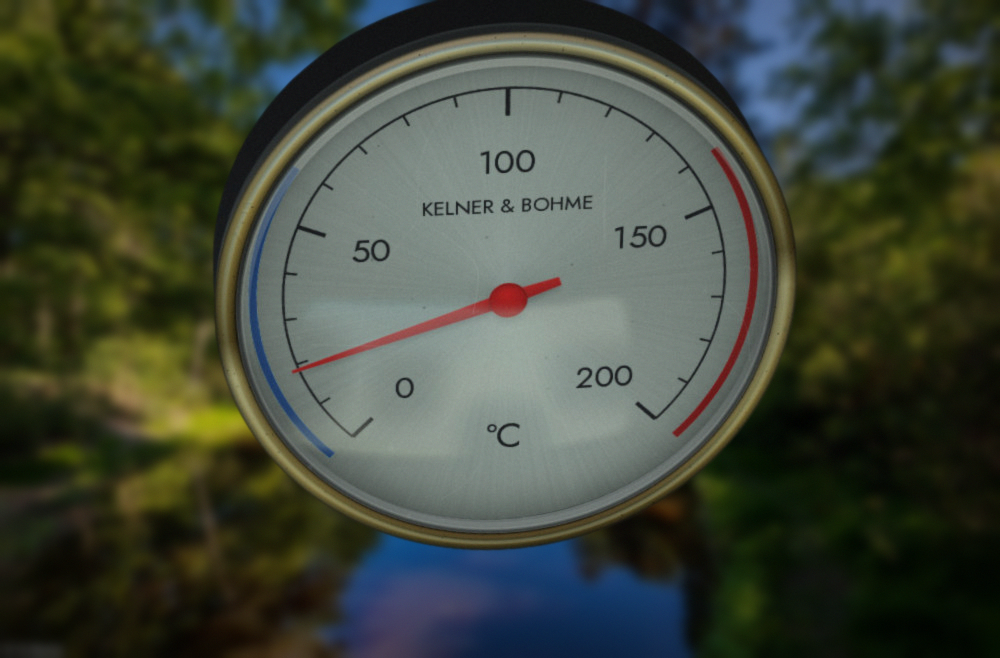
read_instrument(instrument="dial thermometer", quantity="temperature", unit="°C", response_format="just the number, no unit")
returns 20
